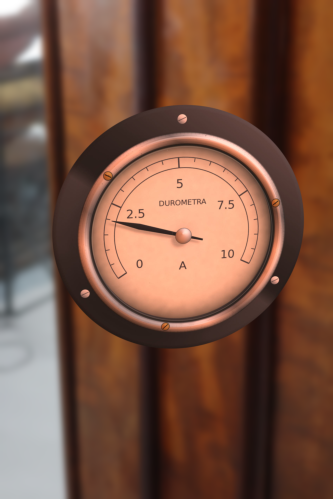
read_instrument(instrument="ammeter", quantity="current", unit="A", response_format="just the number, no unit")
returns 2
